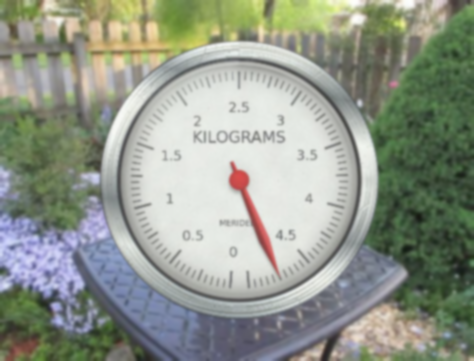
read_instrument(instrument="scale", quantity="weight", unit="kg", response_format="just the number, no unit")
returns 4.75
